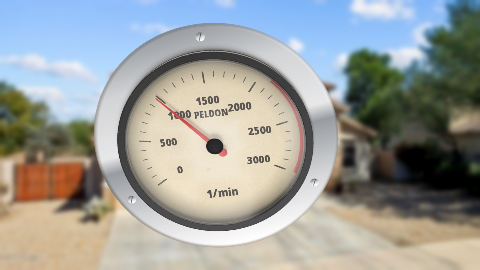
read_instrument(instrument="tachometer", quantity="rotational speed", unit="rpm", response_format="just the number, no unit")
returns 1000
